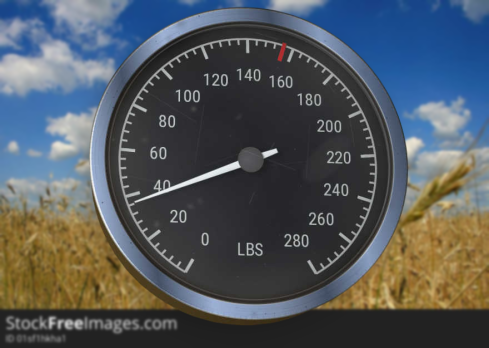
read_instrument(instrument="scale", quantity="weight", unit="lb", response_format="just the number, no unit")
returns 36
